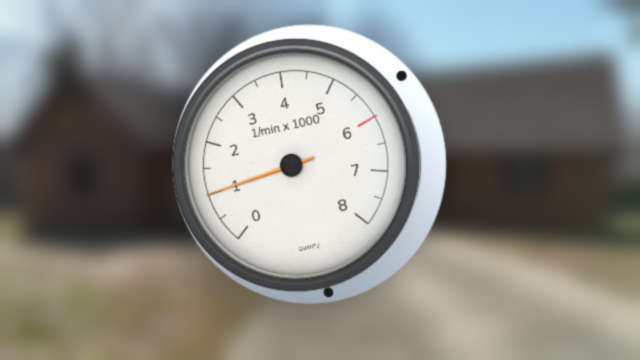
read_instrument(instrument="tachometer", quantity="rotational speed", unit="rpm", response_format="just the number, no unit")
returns 1000
